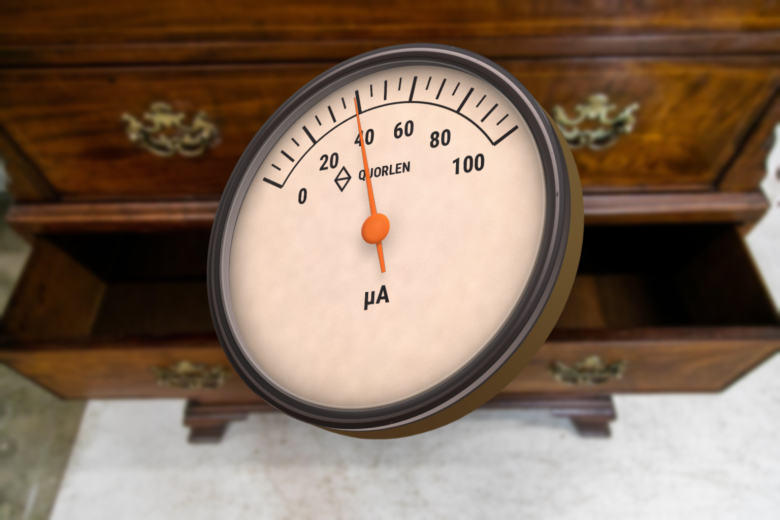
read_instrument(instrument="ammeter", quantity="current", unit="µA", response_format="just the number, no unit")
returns 40
